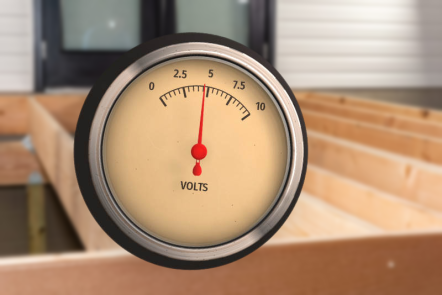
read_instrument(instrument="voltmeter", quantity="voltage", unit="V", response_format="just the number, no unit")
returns 4.5
